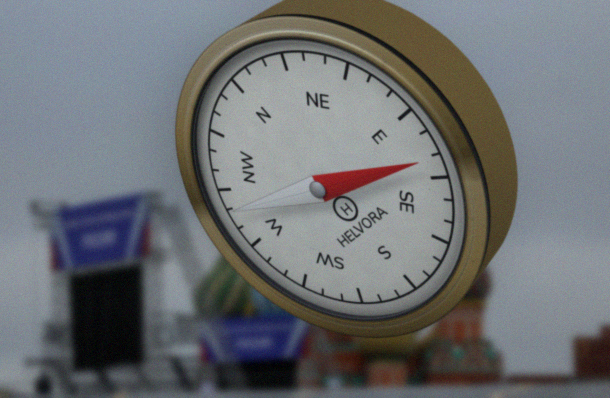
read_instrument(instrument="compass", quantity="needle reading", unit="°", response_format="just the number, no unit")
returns 110
